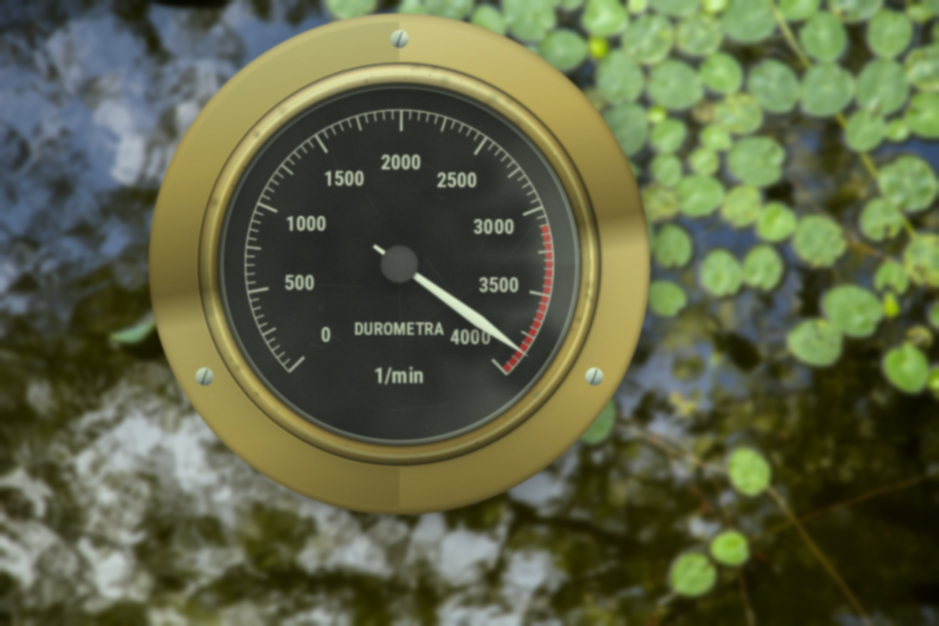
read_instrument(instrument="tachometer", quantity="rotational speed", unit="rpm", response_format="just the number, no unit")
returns 3850
